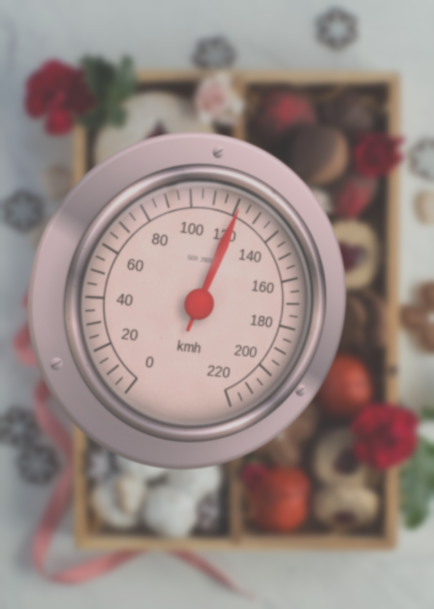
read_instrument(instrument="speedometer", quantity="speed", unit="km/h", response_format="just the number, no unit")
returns 120
